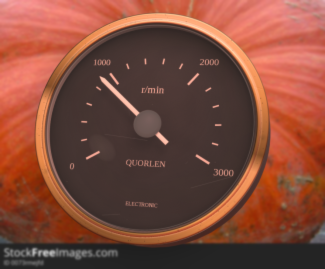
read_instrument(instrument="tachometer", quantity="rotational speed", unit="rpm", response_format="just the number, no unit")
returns 900
